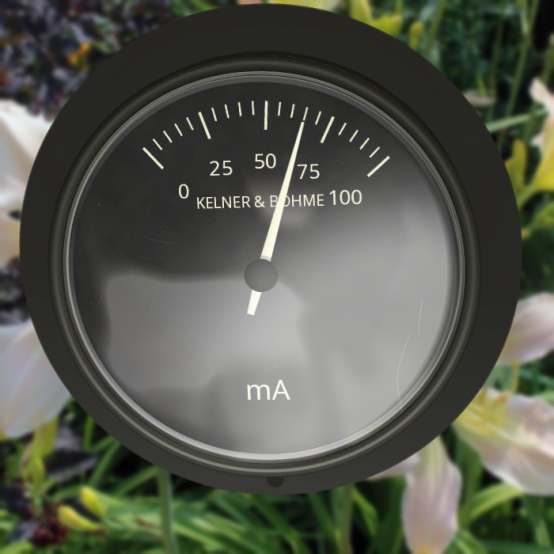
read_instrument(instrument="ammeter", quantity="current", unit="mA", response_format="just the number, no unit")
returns 65
